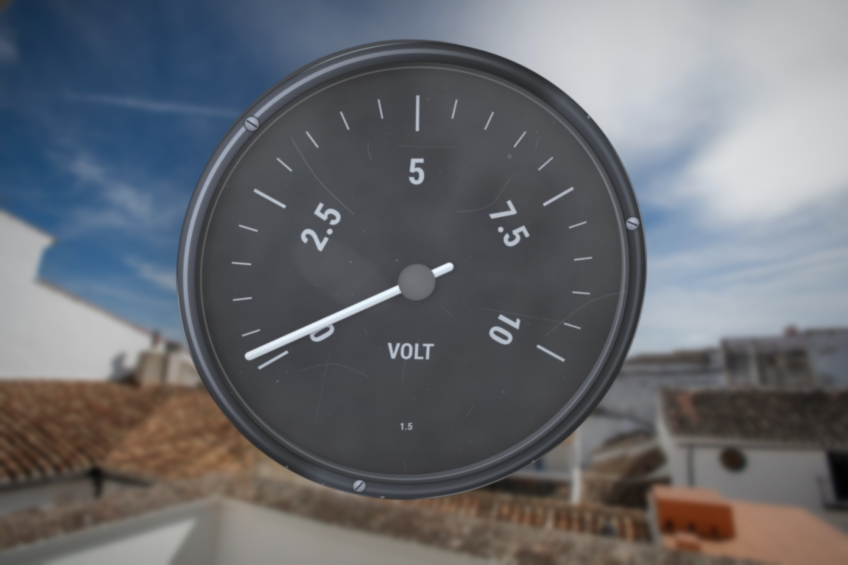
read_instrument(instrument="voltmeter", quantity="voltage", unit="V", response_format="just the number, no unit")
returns 0.25
